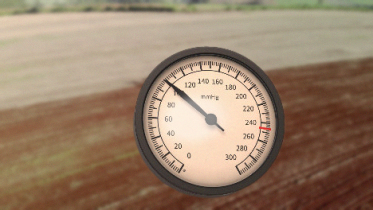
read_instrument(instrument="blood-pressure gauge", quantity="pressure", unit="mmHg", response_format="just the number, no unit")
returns 100
